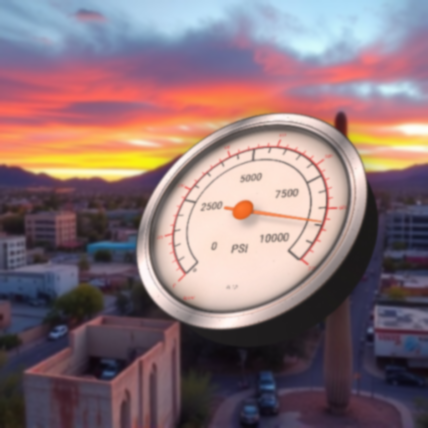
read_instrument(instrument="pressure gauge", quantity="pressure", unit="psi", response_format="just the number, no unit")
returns 9000
